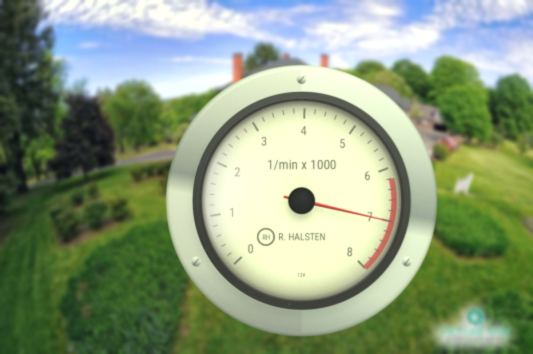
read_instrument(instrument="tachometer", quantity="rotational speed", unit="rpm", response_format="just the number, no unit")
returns 7000
